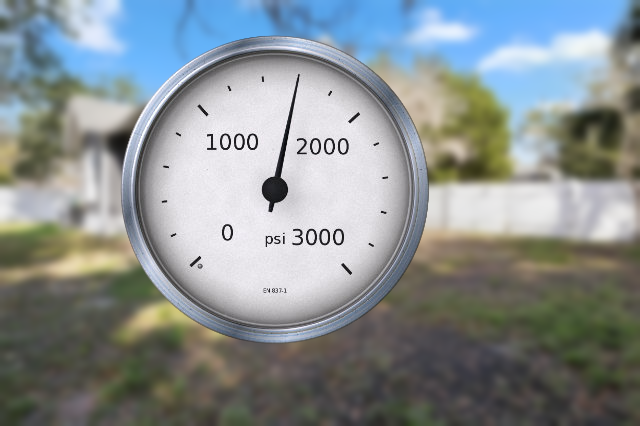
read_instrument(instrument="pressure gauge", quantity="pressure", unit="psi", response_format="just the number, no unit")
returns 1600
